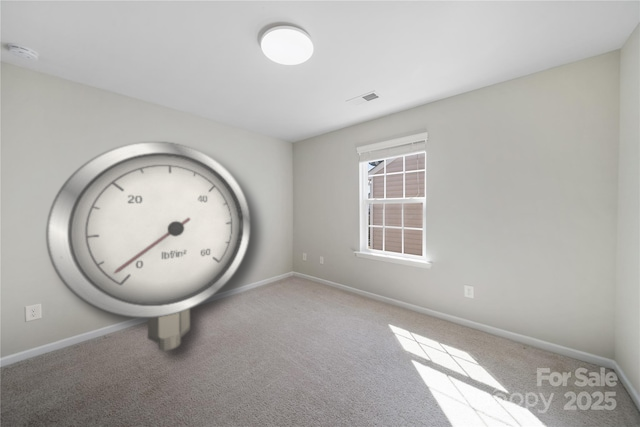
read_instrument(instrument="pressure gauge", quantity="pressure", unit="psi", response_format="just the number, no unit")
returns 2.5
